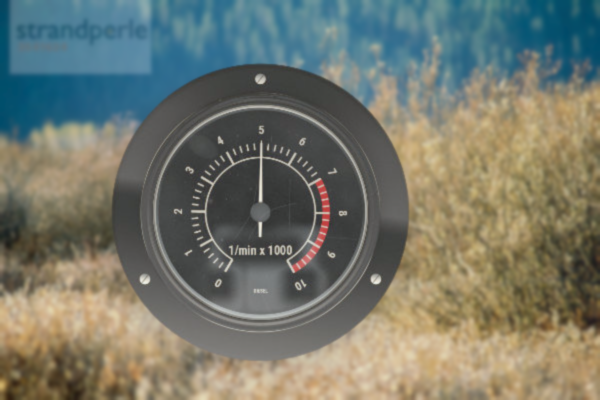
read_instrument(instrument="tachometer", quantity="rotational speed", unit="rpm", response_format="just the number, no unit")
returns 5000
